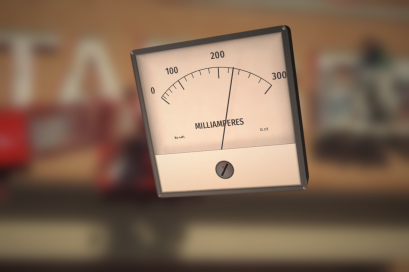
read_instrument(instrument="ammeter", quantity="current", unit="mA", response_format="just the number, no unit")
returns 230
